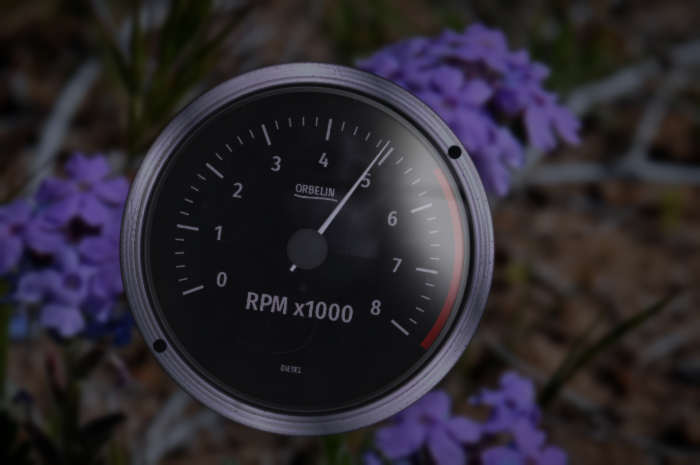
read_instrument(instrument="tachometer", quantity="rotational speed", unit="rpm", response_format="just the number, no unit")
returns 4900
